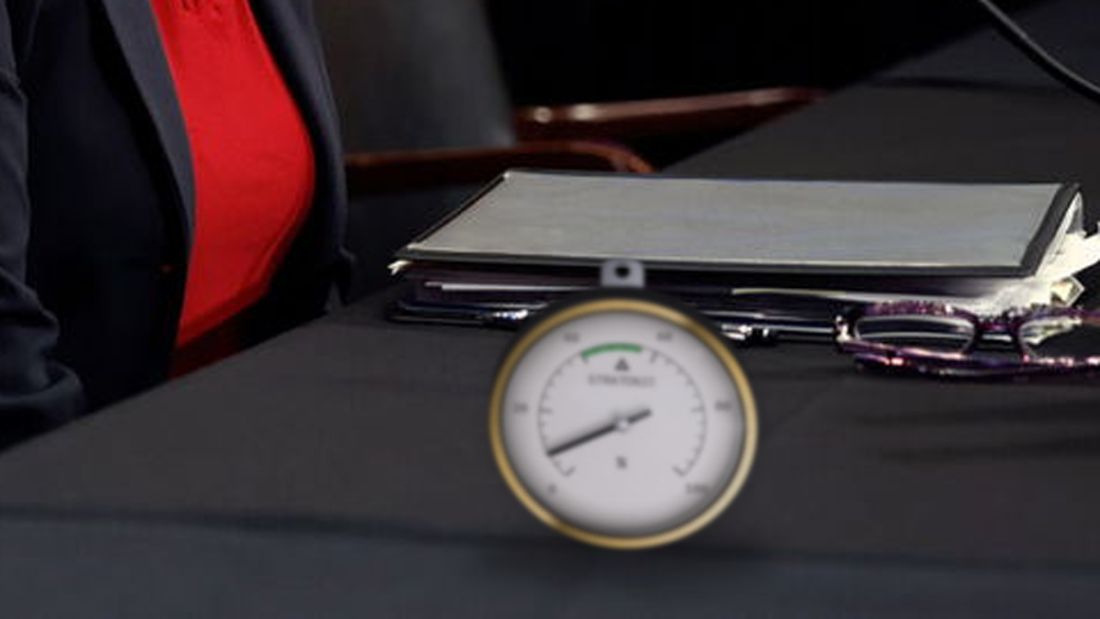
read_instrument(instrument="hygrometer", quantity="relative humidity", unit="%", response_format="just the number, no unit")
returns 8
